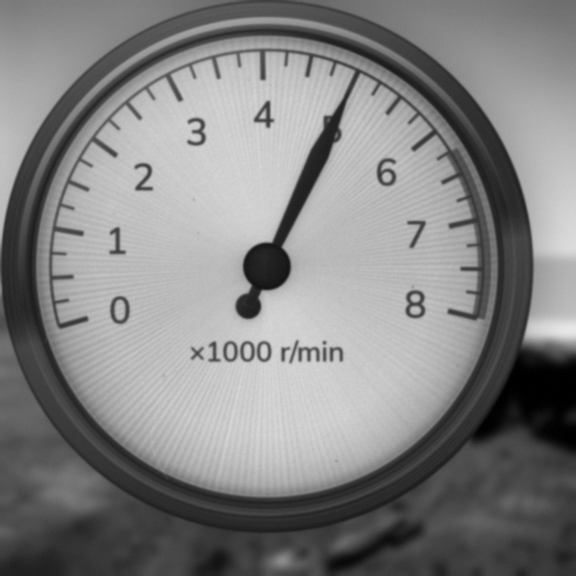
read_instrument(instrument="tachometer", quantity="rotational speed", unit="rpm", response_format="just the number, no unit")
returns 5000
